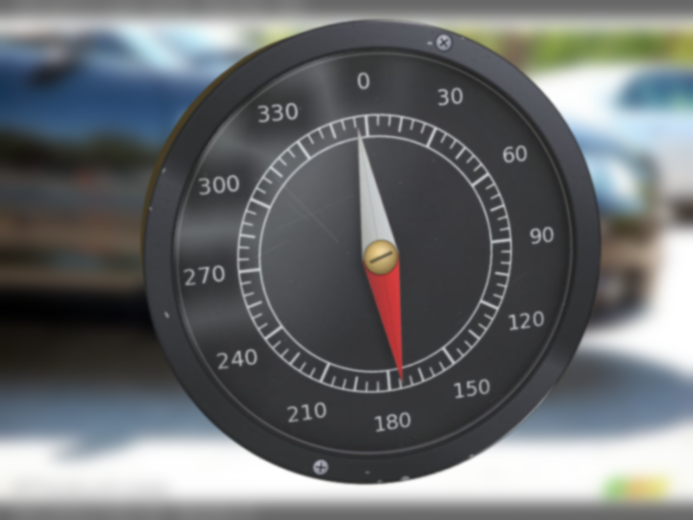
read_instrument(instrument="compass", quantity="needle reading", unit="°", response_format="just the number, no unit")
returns 175
